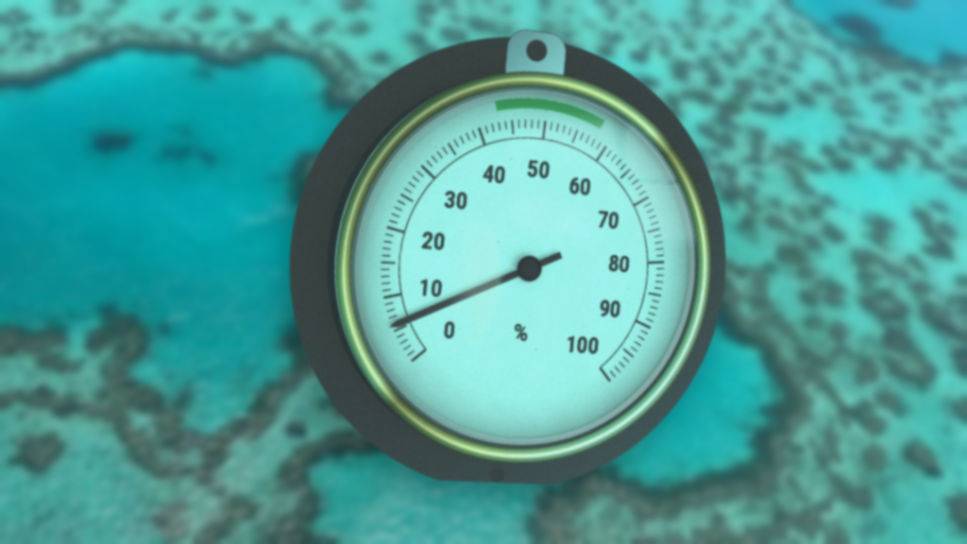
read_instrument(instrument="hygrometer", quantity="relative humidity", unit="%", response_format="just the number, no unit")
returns 6
